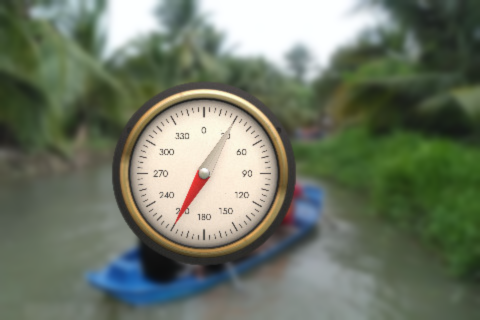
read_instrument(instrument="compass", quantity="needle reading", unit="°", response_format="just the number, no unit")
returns 210
